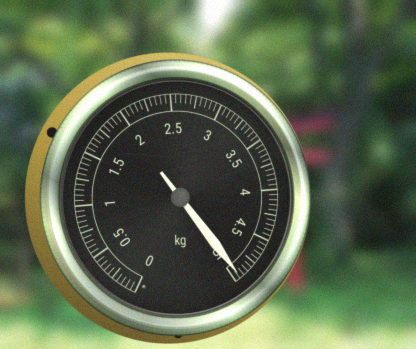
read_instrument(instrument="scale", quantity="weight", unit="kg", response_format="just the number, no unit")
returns 4.95
